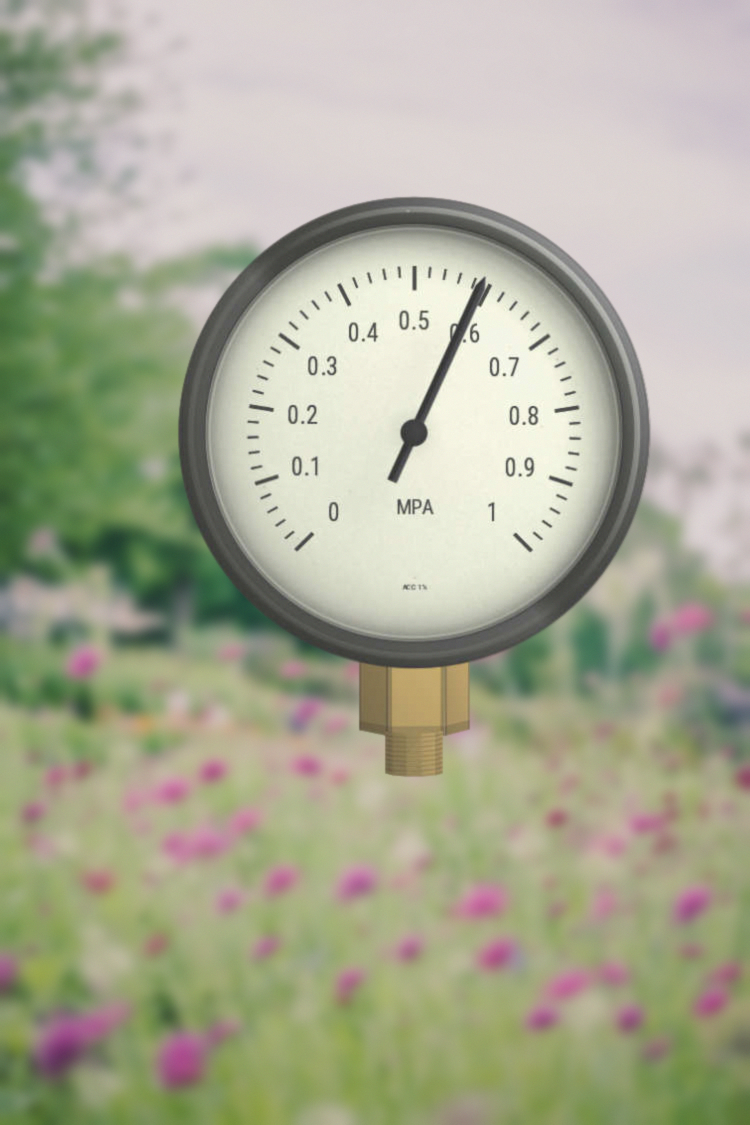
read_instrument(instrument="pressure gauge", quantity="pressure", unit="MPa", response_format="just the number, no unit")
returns 0.59
